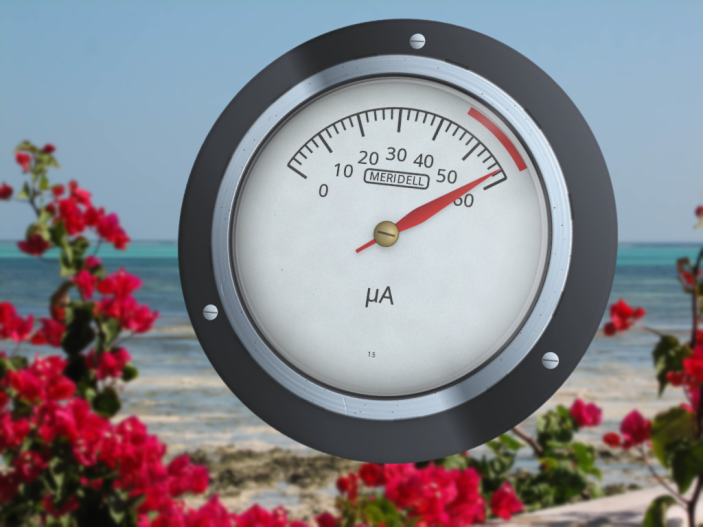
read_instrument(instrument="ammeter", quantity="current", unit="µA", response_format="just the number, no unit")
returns 58
